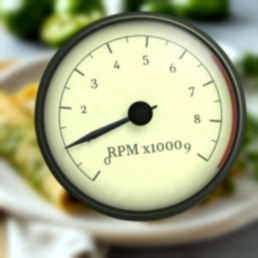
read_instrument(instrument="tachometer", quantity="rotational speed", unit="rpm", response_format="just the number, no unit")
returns 1000
